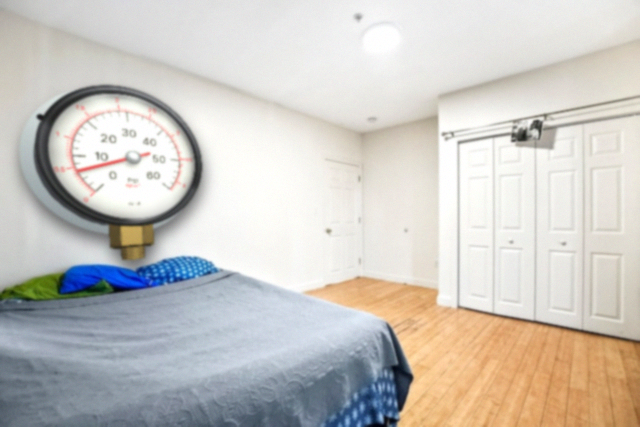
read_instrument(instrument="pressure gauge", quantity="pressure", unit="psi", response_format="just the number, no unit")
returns 6
